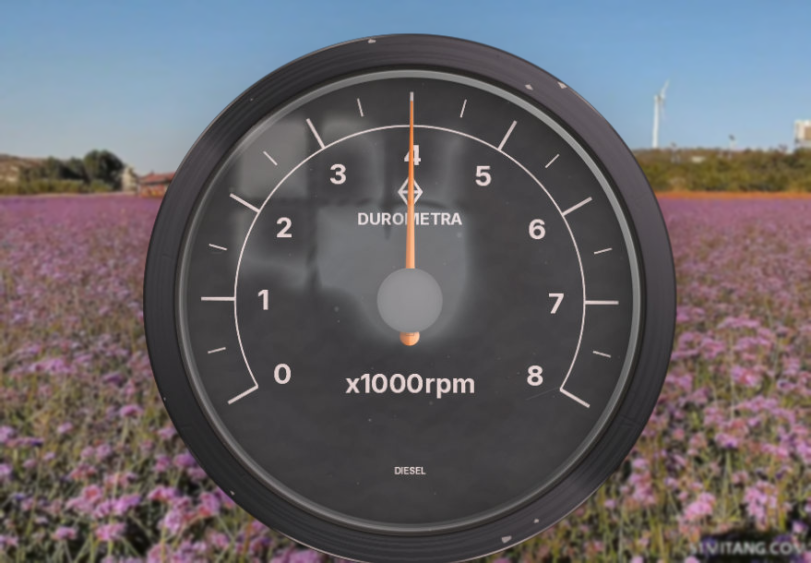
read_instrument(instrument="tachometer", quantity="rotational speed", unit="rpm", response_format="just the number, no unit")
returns 4000
